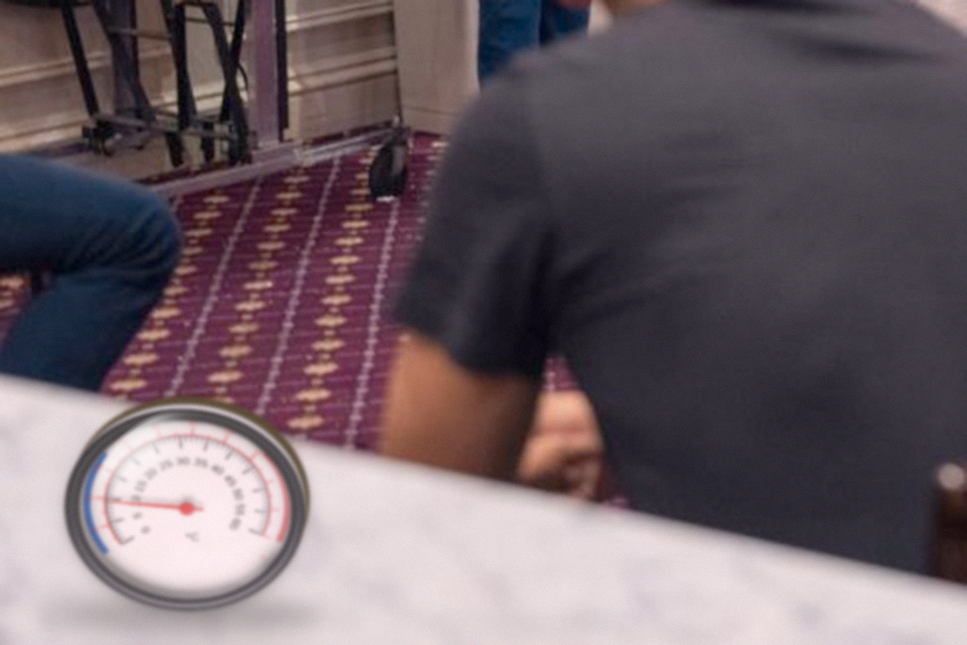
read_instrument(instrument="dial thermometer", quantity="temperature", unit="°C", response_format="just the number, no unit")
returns 10
